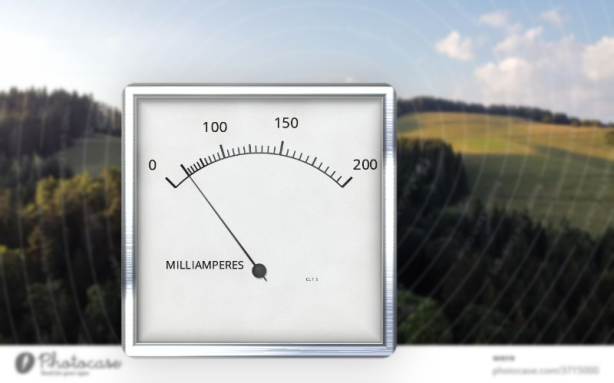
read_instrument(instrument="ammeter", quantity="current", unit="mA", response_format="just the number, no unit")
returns 50
